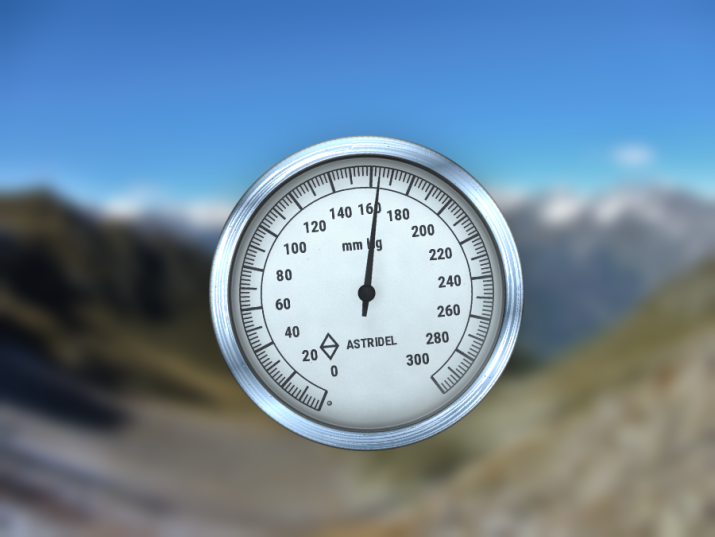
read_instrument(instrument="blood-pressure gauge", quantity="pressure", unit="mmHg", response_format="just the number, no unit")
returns 164
